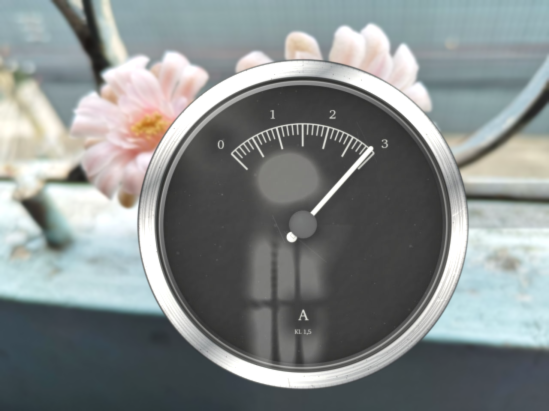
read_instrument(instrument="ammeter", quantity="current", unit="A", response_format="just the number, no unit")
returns 2.9
